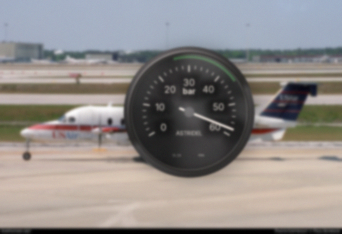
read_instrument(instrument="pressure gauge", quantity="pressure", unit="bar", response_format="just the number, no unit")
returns 58
